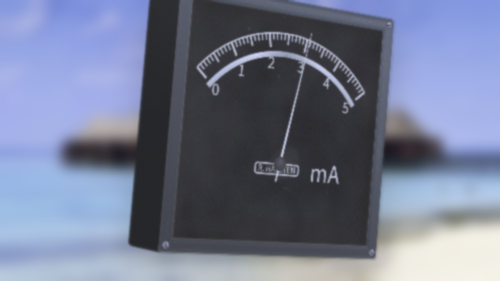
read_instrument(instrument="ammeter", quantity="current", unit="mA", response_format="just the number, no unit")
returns 3
